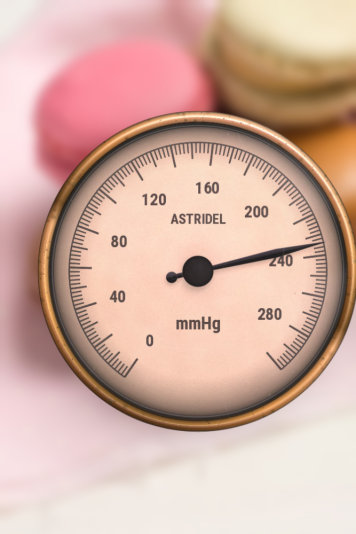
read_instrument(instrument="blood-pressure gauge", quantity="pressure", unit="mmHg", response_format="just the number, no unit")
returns 234
